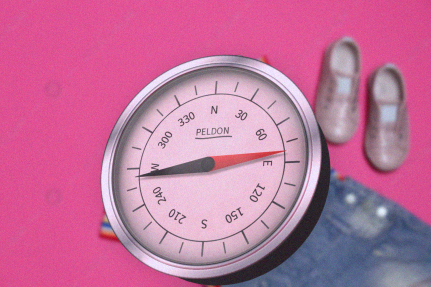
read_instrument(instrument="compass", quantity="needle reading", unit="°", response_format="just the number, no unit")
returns 82.5
